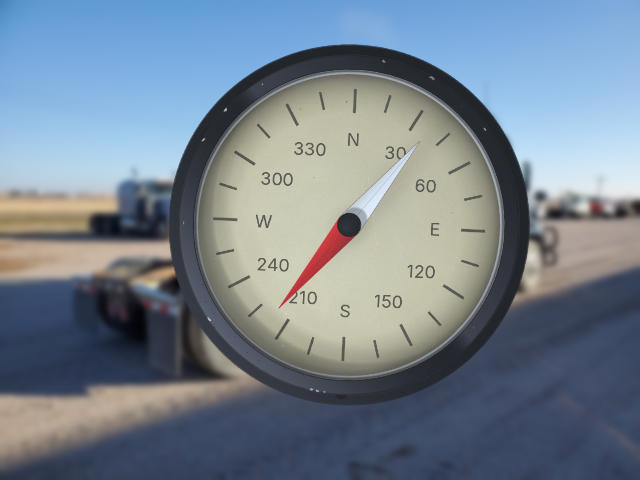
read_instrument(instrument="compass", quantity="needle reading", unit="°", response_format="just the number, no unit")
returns 217.5
